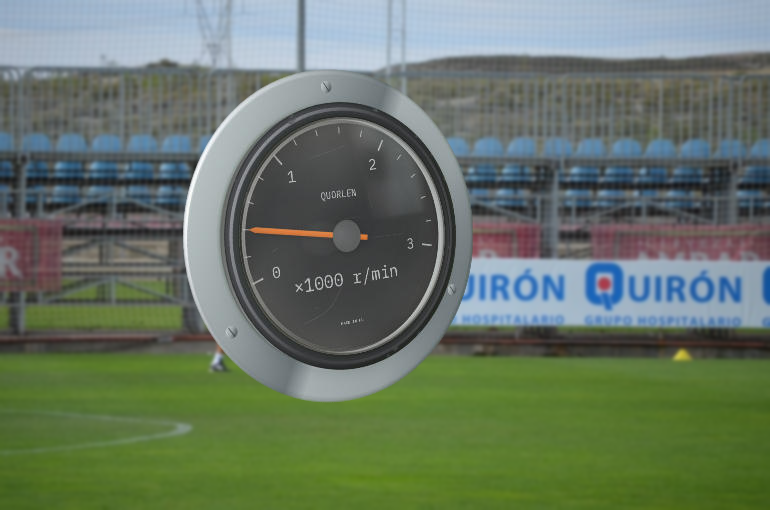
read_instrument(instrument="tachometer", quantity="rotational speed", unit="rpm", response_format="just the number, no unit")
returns 400
